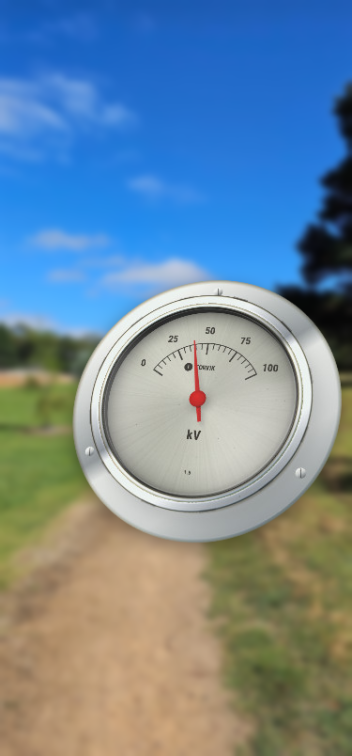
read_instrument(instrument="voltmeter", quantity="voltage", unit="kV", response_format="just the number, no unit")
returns 40
